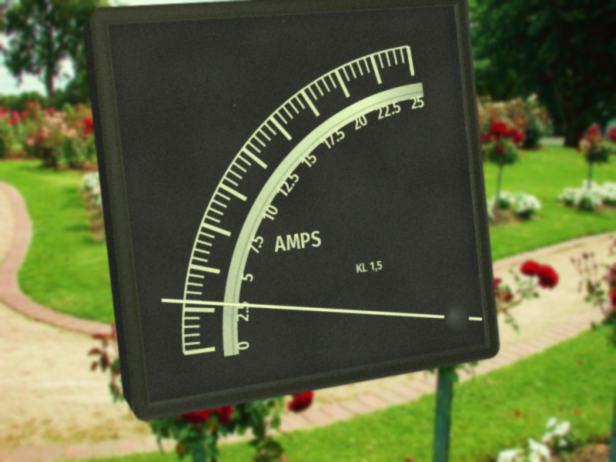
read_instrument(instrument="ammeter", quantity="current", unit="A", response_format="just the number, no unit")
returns 3
